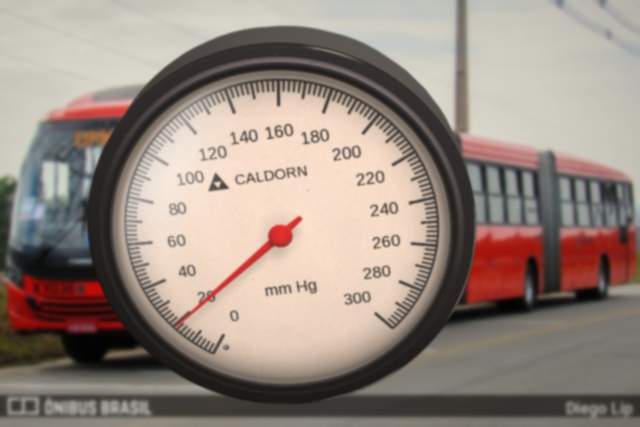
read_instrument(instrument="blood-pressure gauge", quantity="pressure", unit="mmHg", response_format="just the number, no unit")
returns 20
